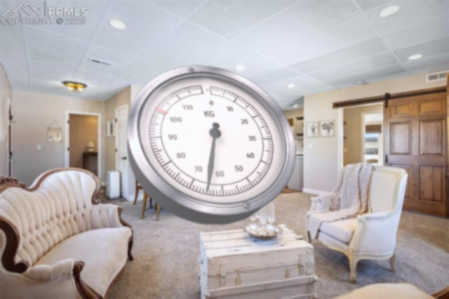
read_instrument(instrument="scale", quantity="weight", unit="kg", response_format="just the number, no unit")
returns 65
